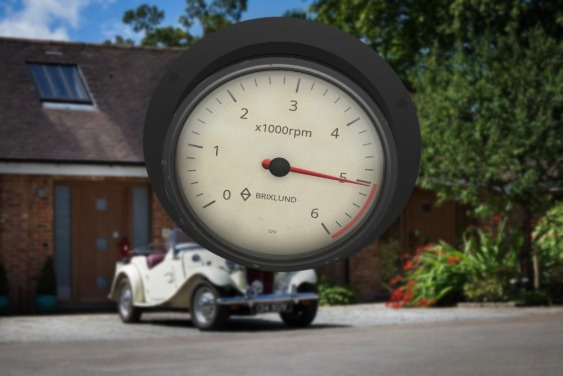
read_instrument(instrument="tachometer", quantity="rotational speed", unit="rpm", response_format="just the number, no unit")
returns 5000
